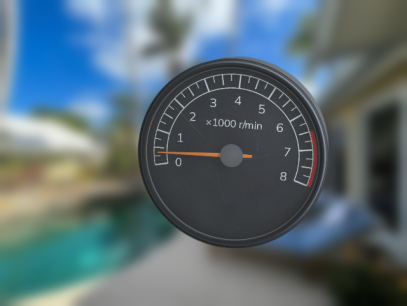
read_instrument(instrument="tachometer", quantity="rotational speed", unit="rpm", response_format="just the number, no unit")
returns 375
